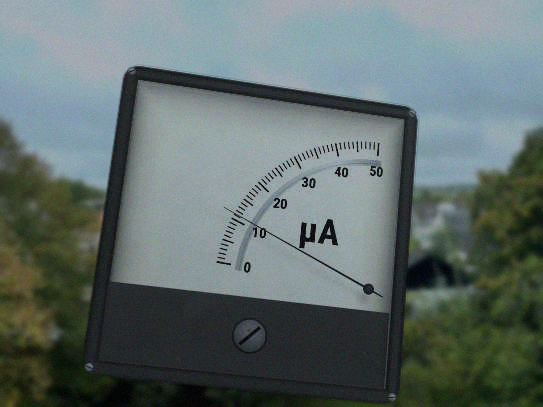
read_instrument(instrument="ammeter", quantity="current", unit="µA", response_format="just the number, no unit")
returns 11
